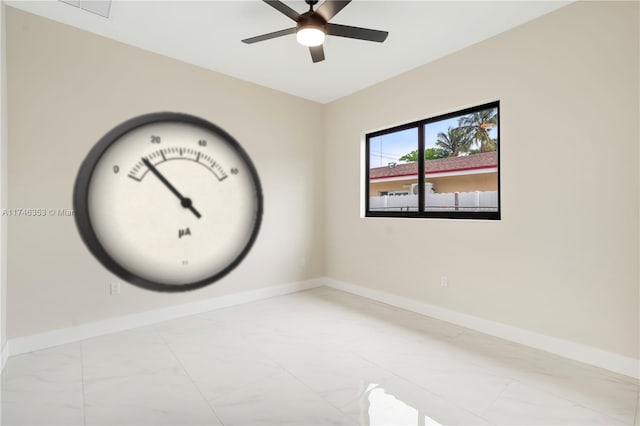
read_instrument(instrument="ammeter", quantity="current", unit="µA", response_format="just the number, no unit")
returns 10
